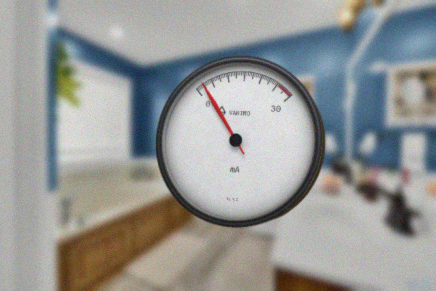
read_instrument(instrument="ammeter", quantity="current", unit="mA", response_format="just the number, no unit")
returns 2.5
